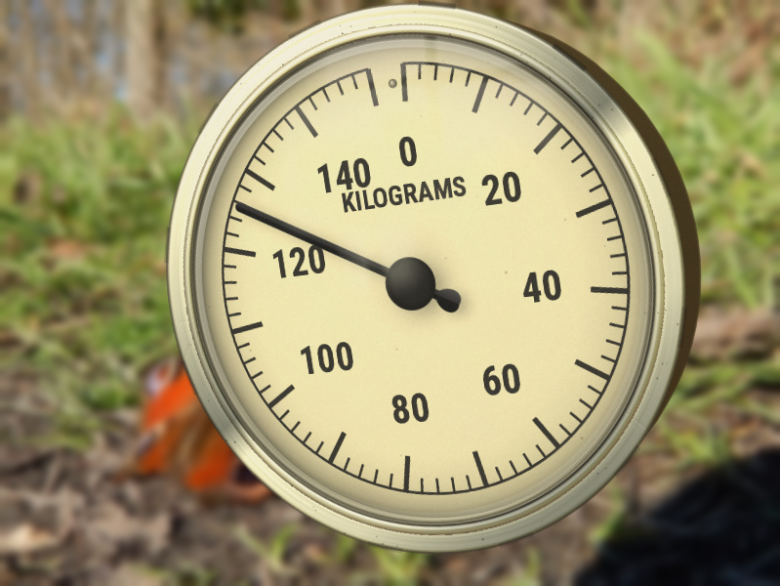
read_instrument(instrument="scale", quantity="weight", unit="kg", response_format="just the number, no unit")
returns 126
